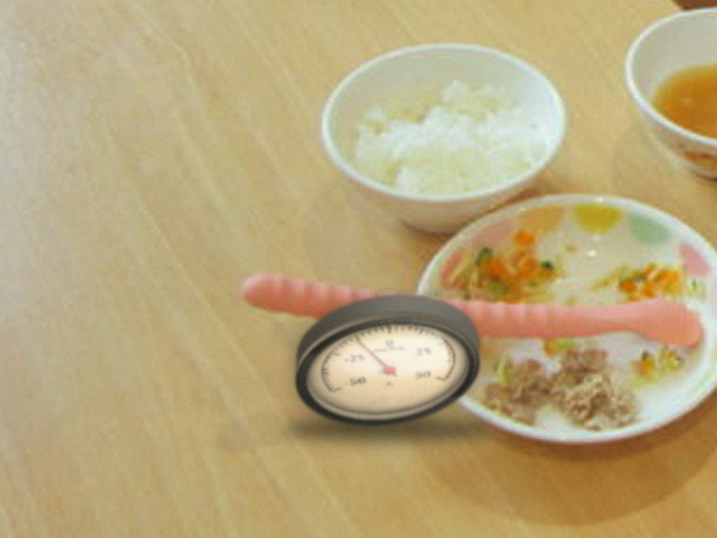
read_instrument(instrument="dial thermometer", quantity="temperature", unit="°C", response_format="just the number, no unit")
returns -12.5
